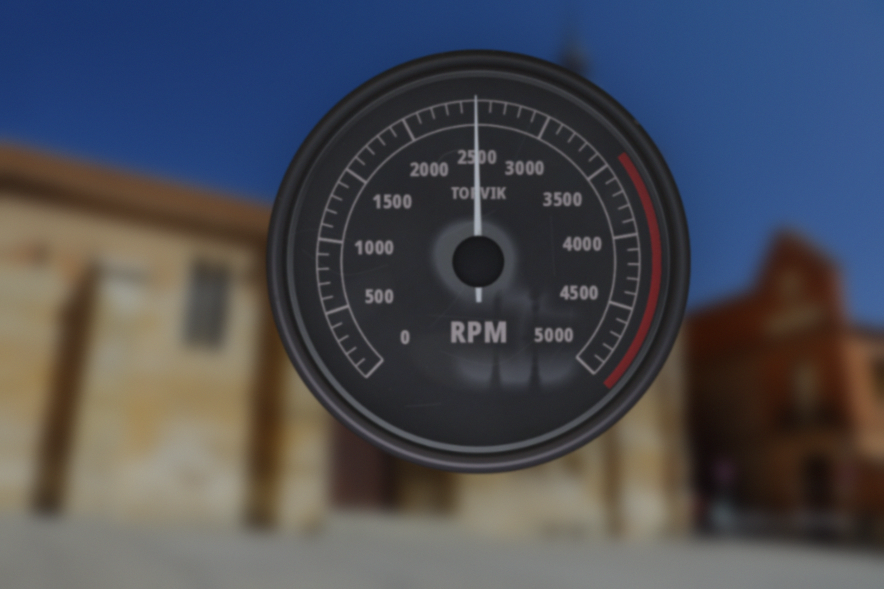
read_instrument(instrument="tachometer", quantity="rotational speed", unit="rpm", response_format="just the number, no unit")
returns 2500
